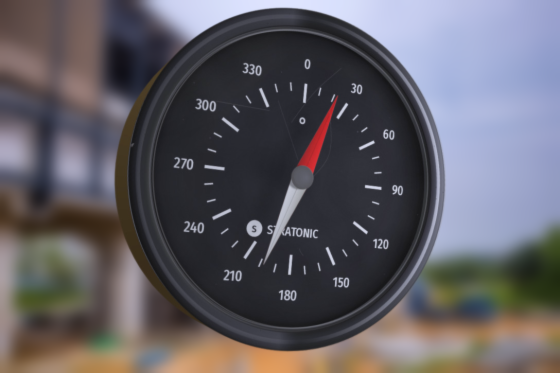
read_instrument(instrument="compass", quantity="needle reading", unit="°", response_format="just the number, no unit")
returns 20
